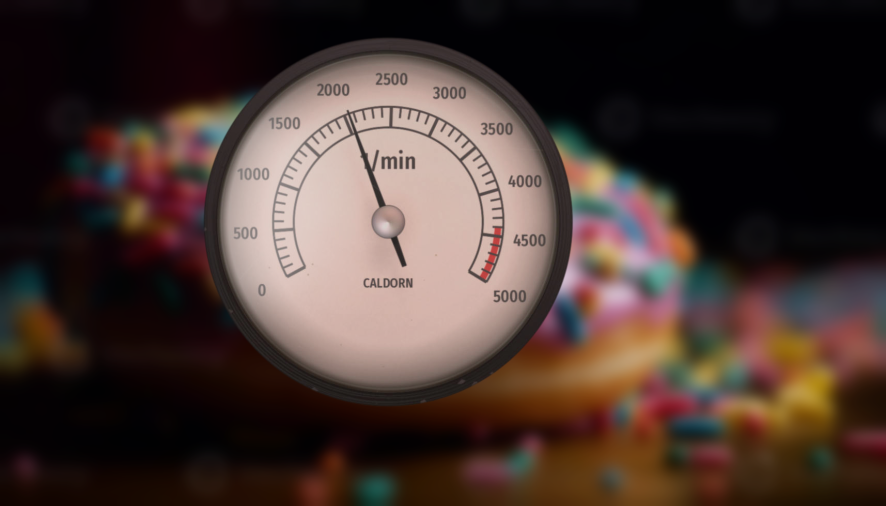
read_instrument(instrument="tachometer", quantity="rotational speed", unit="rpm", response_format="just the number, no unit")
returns 2050
